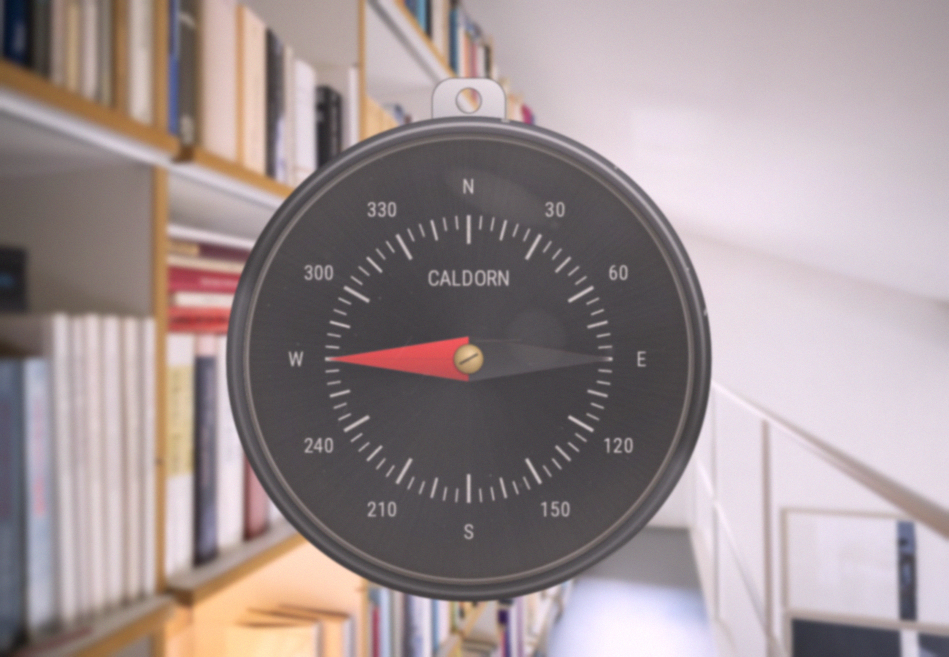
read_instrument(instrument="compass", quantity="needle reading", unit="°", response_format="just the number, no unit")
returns 270
